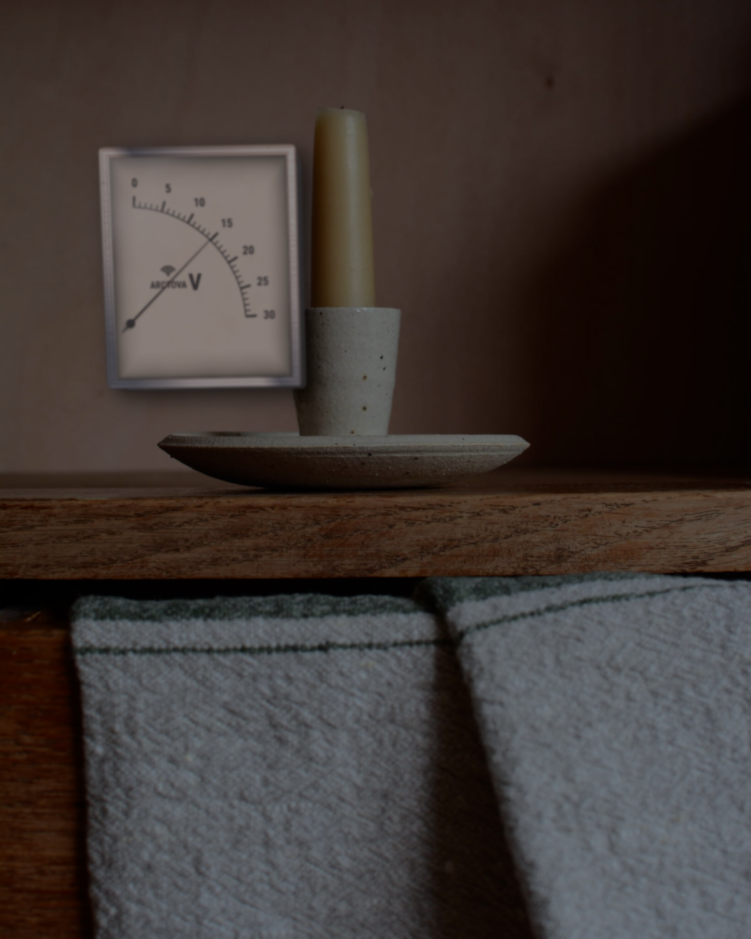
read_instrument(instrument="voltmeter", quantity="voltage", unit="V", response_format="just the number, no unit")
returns 15
